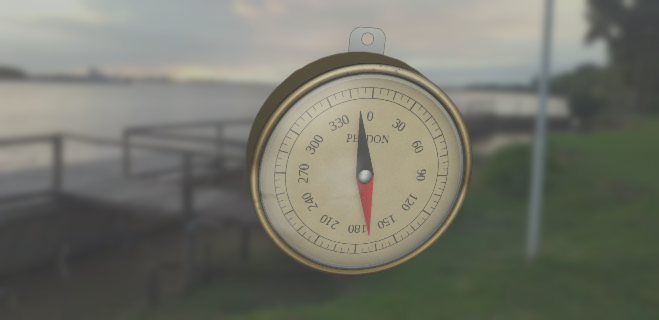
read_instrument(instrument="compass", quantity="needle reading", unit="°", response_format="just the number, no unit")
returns 170
